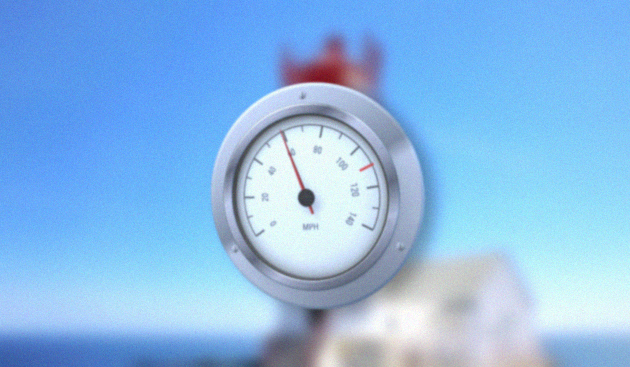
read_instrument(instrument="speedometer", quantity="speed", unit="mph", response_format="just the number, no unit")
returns 60
